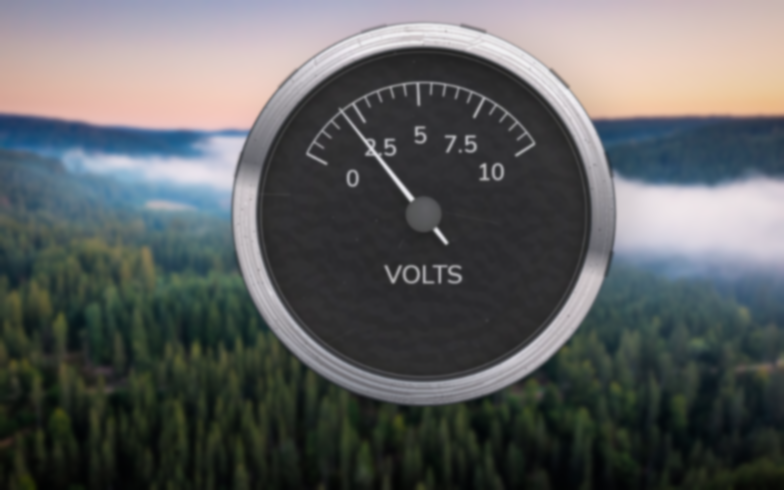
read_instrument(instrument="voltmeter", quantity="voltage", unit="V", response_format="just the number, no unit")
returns 2
